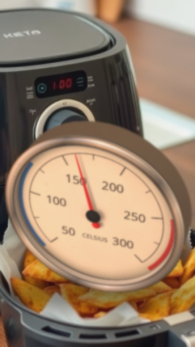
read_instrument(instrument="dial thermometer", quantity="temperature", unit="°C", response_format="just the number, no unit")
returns 162.5
